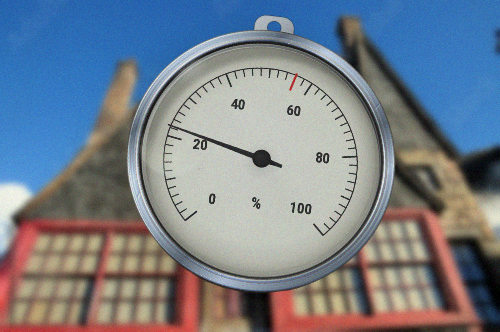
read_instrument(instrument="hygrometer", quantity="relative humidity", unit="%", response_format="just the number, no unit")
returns 22
